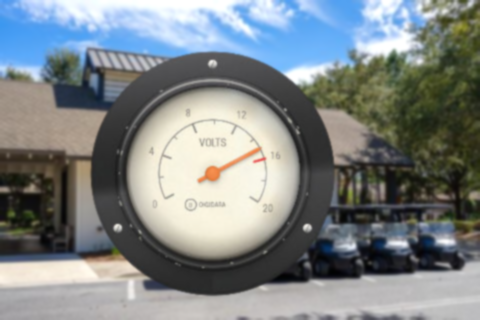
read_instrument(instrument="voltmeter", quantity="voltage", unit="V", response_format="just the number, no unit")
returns 15
